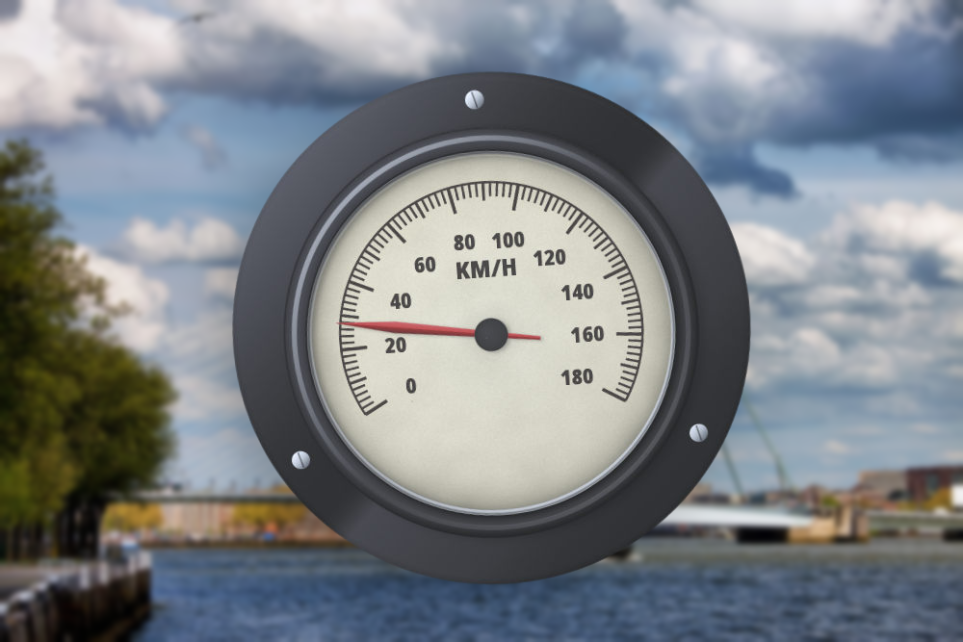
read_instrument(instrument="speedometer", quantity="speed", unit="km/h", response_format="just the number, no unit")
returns 28
